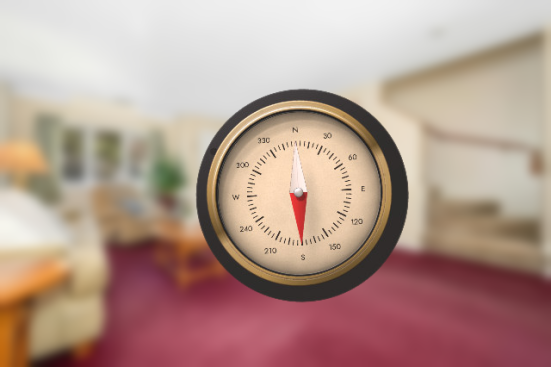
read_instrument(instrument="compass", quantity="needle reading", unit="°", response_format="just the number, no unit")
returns 180
